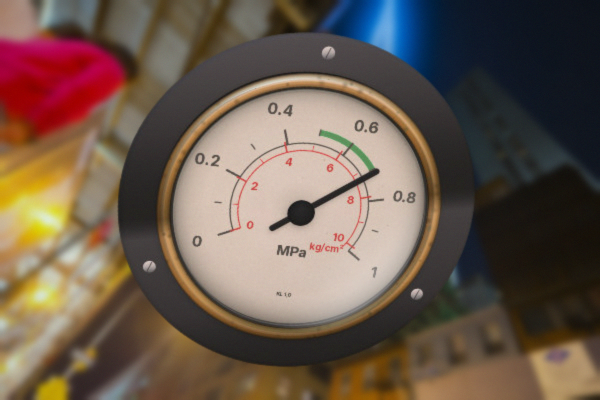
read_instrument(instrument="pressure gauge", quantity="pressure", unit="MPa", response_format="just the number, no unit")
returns 0.7
